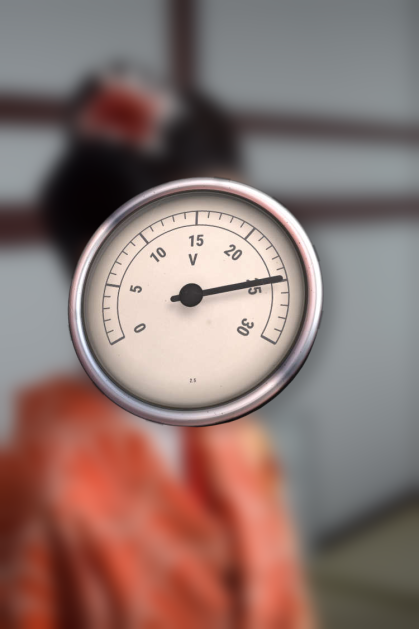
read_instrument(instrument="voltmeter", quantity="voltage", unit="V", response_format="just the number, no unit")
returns 25
